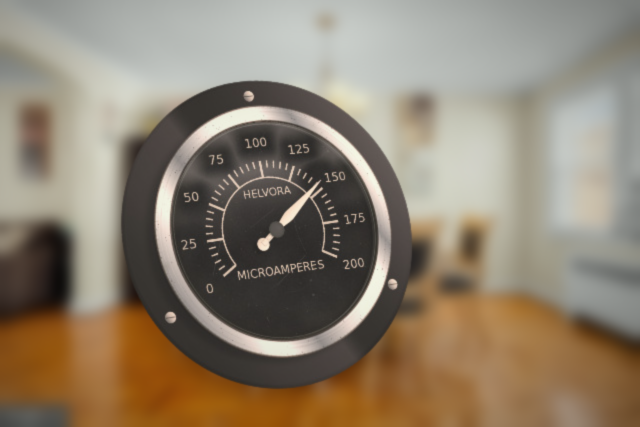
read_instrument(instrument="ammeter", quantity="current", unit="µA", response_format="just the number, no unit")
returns 145
